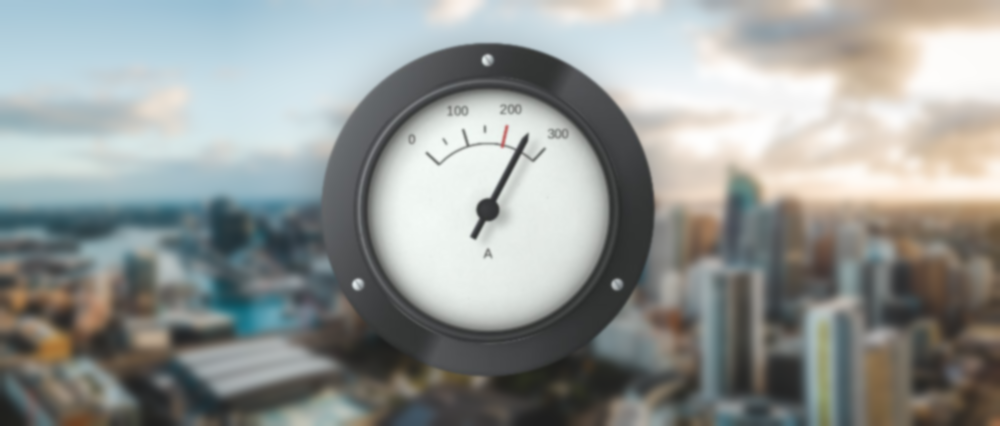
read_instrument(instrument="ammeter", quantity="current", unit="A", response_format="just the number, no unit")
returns 250
